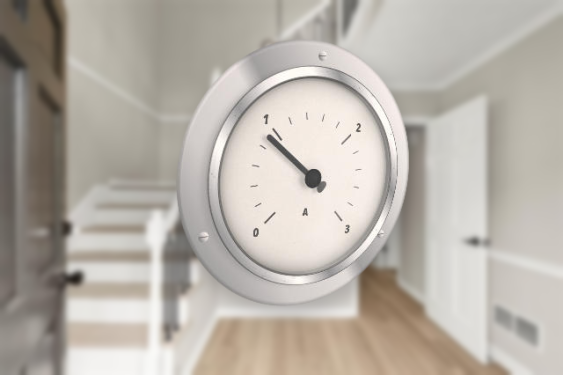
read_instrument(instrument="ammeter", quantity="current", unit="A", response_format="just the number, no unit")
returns 0.9
